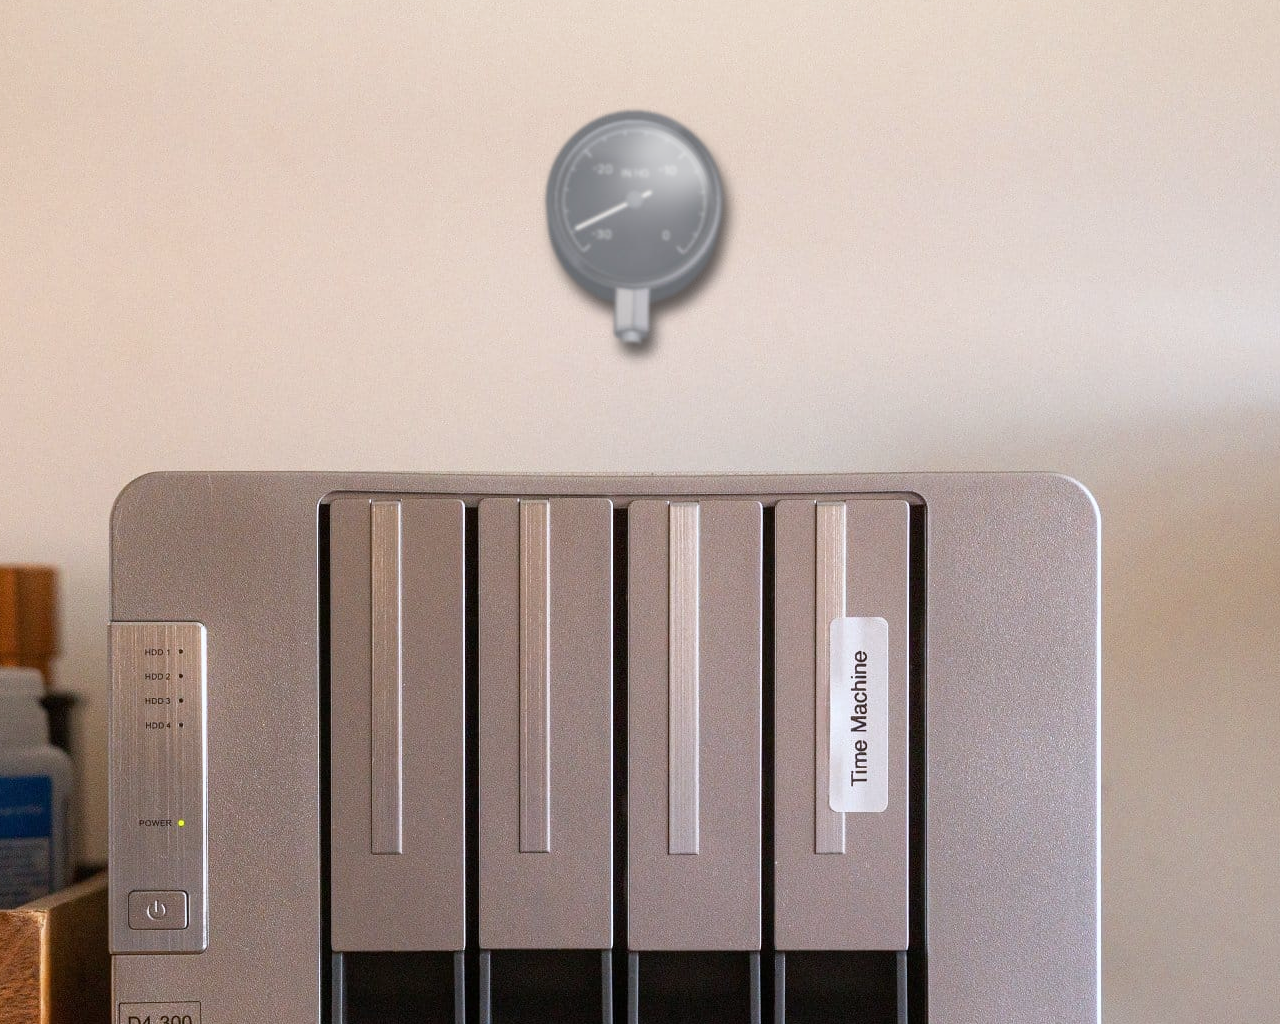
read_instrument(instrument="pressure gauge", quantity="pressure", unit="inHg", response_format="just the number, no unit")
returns -28
